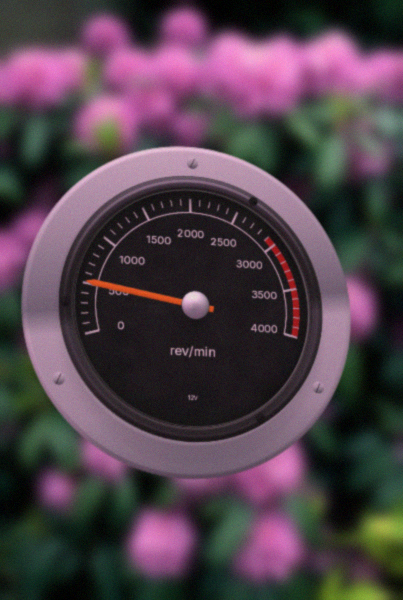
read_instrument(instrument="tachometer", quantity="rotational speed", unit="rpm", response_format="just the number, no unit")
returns 500
